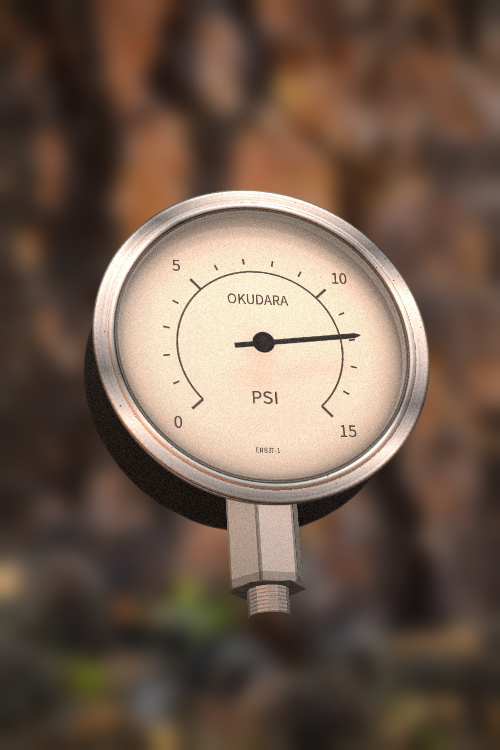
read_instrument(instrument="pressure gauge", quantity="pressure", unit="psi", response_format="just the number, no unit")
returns 12
